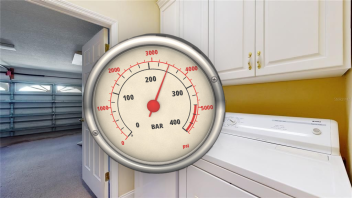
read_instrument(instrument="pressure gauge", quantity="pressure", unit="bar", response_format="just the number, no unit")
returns 240
